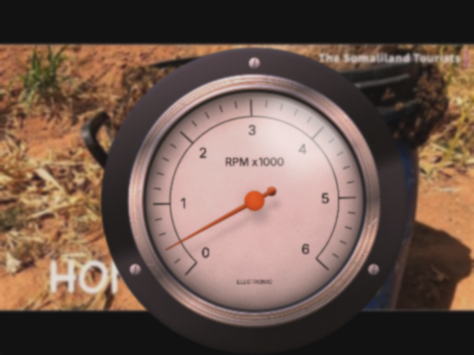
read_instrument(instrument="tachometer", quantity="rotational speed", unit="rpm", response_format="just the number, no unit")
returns 400
